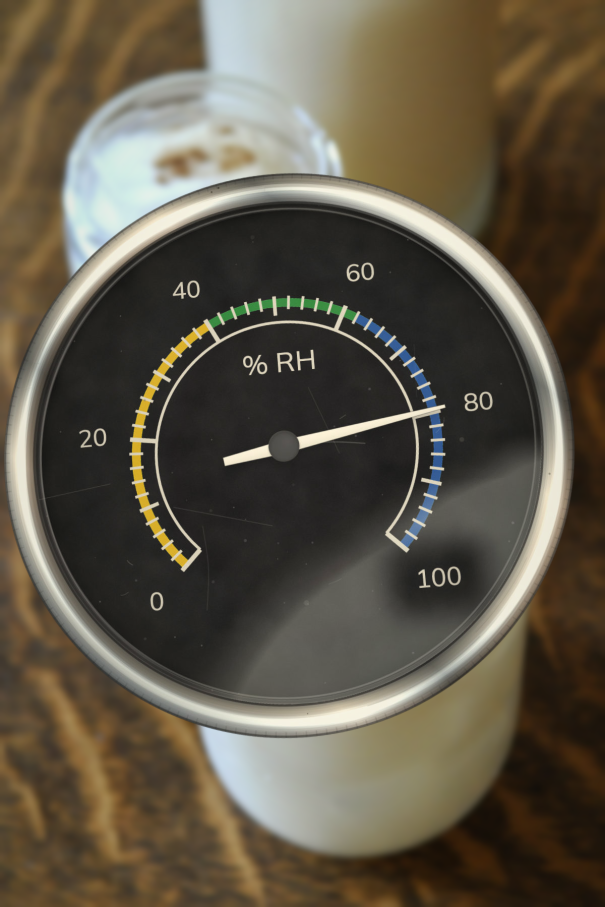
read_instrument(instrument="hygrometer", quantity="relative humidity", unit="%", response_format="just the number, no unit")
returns 80
